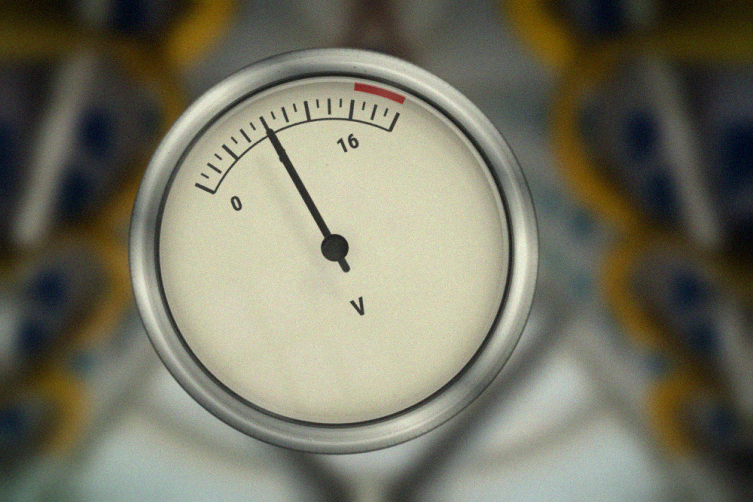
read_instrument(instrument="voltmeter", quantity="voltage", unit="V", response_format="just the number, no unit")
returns 8
